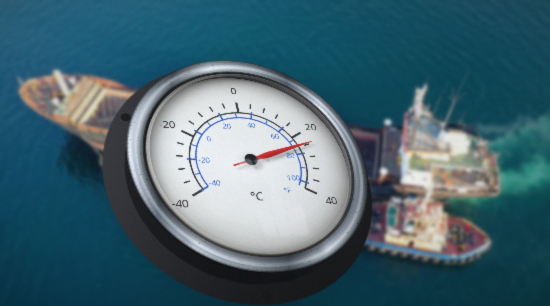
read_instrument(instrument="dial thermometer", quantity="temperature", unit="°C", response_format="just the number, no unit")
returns 24
